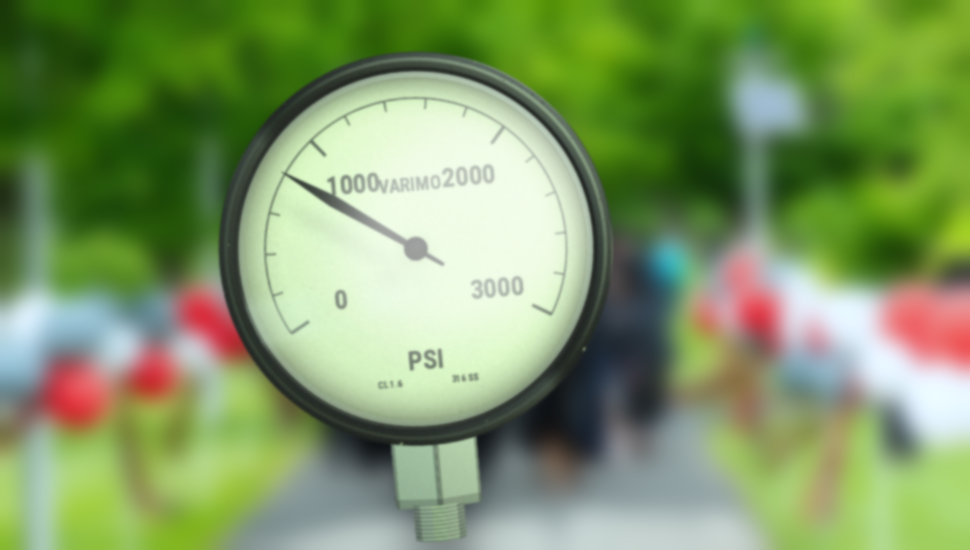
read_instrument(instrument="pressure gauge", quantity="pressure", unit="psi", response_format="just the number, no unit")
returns 800
